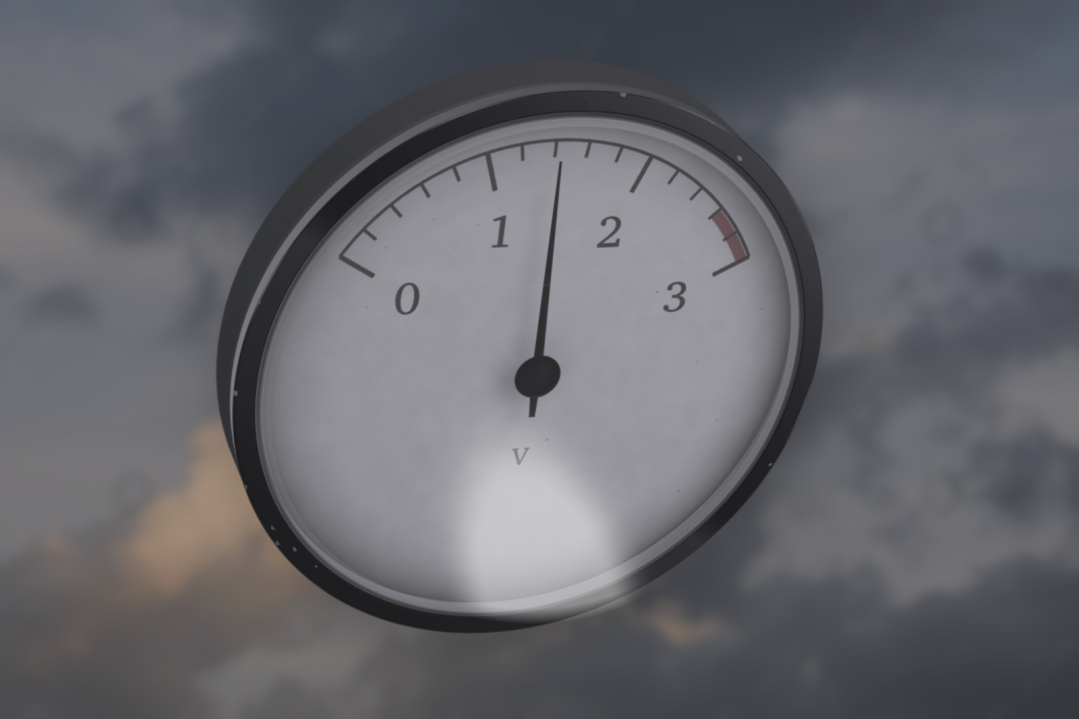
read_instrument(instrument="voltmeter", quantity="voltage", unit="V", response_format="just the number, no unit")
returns 1.4
